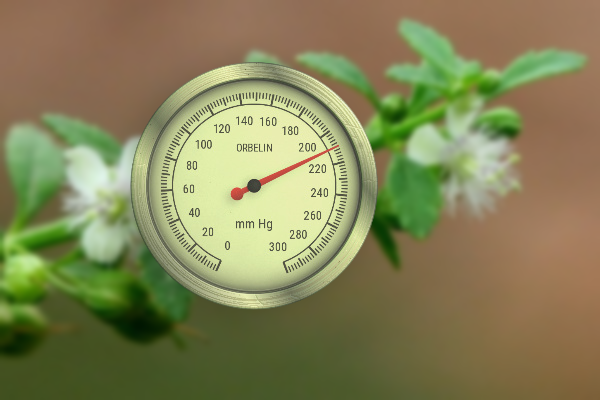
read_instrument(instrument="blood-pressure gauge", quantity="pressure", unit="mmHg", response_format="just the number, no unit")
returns 210
